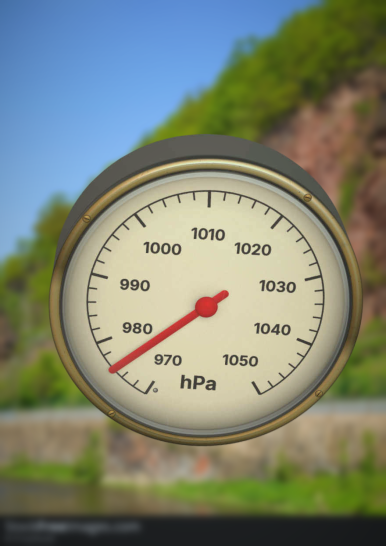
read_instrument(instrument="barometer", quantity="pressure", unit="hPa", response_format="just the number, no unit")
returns 976
